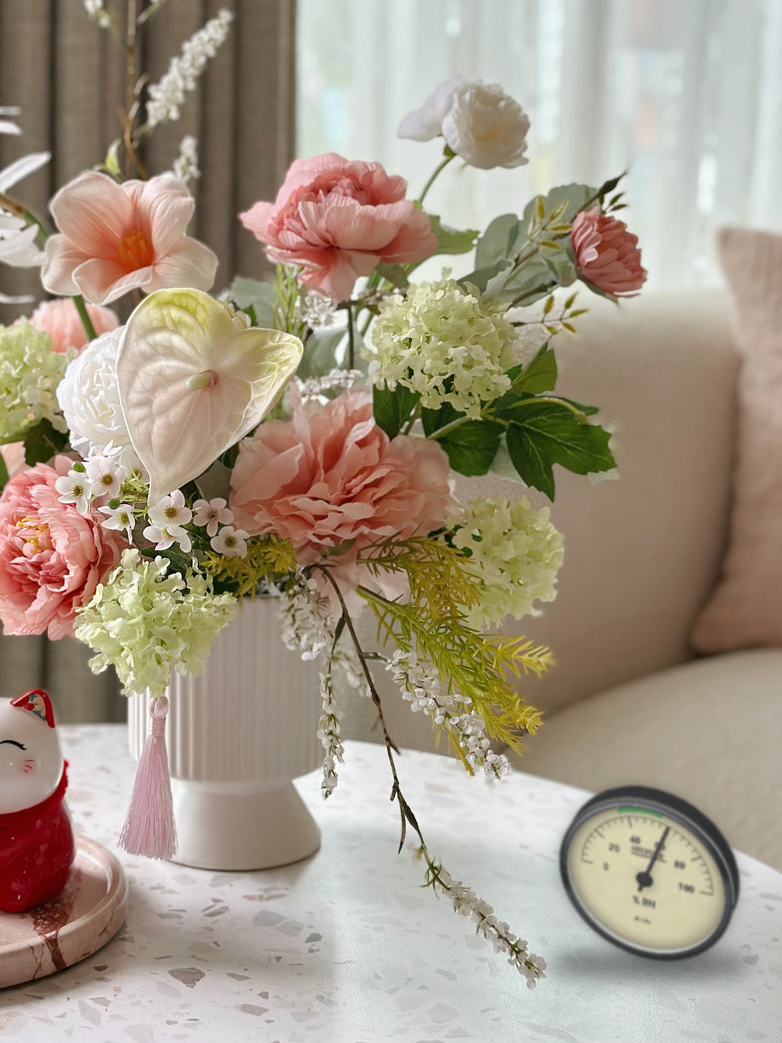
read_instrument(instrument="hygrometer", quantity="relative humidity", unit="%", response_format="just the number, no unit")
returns 60
